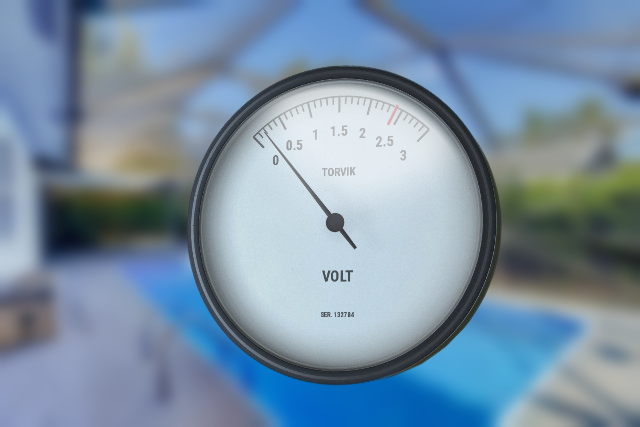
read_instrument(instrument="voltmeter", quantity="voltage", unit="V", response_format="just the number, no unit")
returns 0.2
